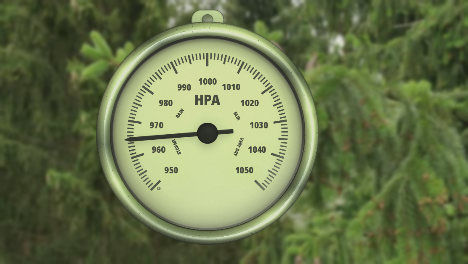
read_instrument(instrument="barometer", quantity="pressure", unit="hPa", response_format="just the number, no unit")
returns 965
